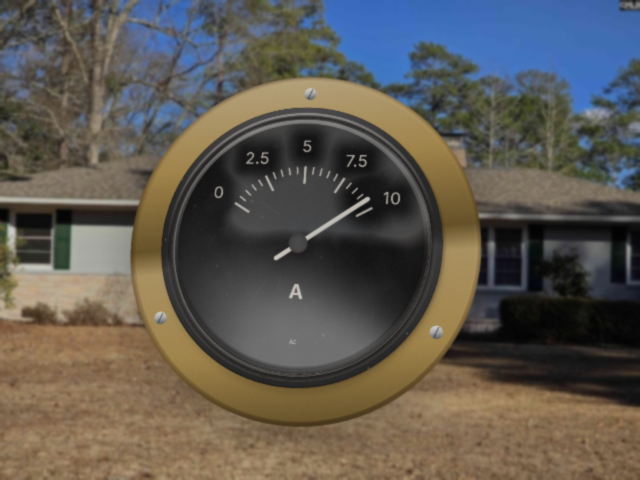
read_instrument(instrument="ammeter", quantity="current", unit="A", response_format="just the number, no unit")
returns 9.5
